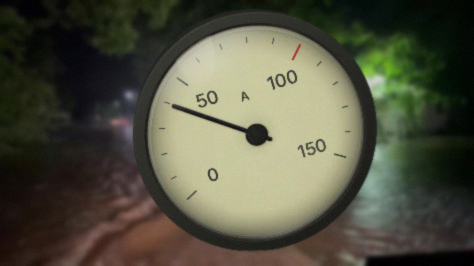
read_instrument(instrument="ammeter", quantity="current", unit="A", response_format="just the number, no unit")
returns 40
